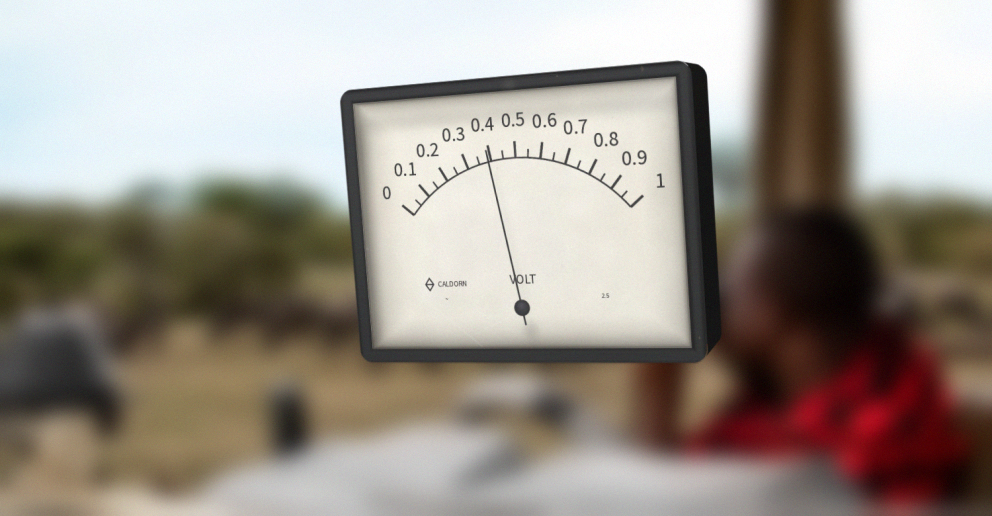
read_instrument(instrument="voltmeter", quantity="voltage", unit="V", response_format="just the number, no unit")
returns 0.4
